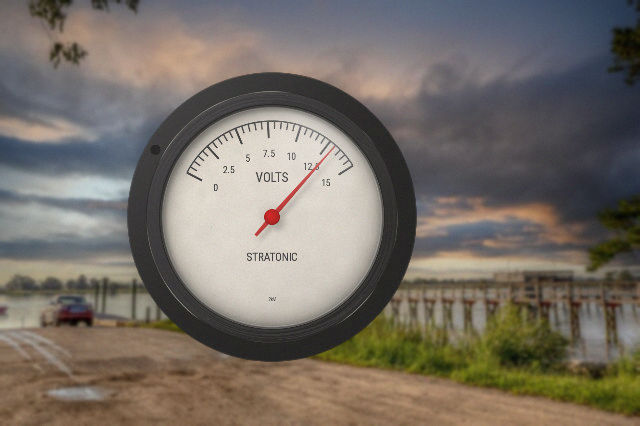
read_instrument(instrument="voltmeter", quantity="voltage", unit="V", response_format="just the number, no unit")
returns 13
